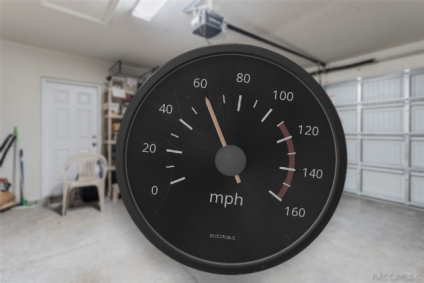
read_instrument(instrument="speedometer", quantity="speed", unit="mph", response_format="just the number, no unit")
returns 60
